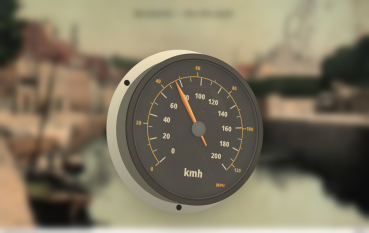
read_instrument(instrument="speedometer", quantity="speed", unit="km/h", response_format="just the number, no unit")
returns 75
